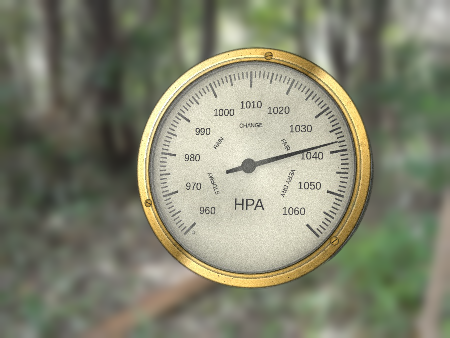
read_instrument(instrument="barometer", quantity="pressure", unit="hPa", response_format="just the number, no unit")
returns 1038
